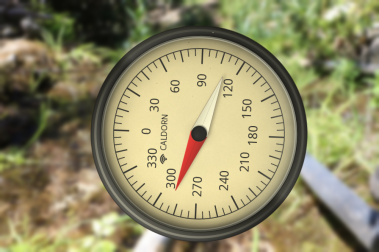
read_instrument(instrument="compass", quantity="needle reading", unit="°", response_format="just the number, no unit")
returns 290
